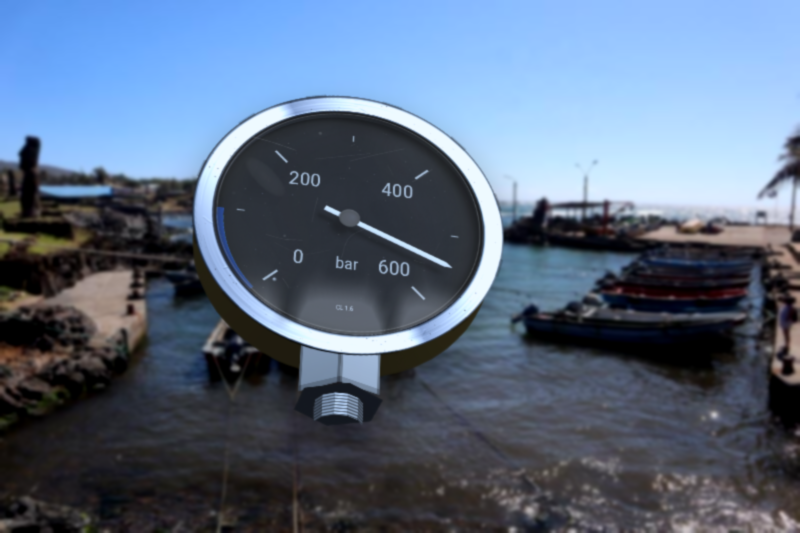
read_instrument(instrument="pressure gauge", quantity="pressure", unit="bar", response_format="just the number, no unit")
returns 550
